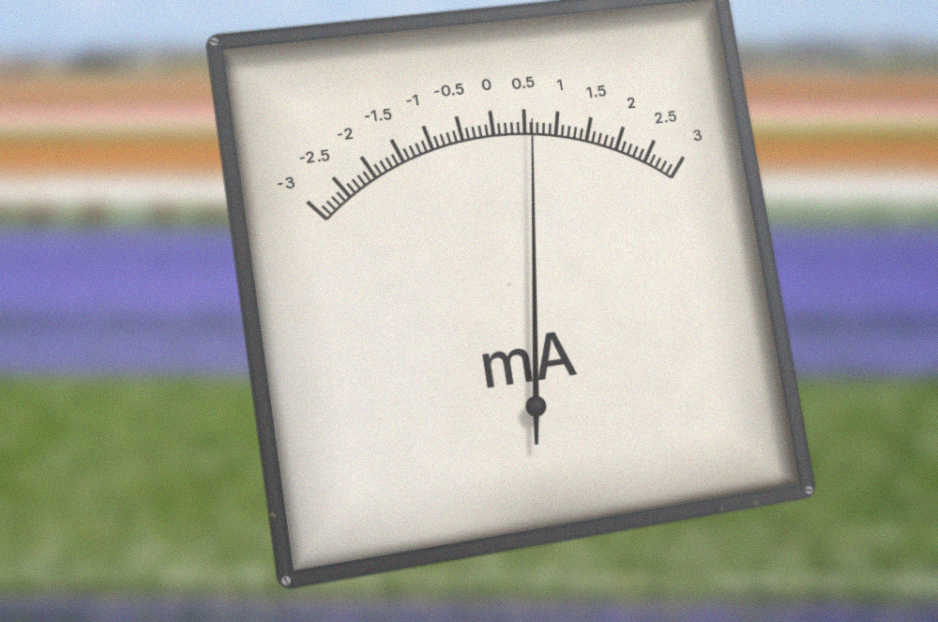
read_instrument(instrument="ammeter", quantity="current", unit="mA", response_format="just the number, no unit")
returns 0.6
